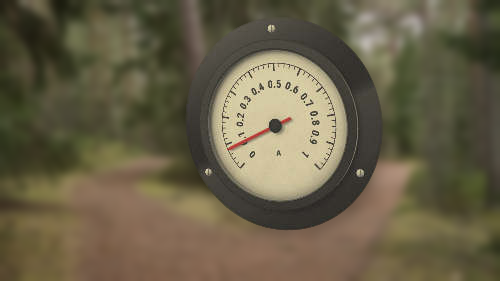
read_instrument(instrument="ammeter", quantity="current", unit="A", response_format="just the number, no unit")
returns 0.08
